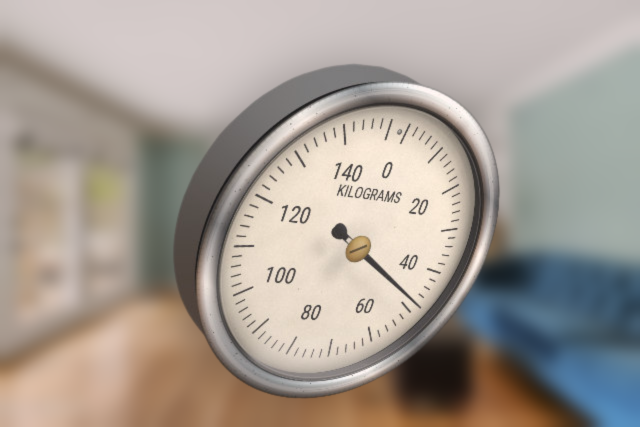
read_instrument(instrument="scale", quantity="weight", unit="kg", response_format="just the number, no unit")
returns 48
